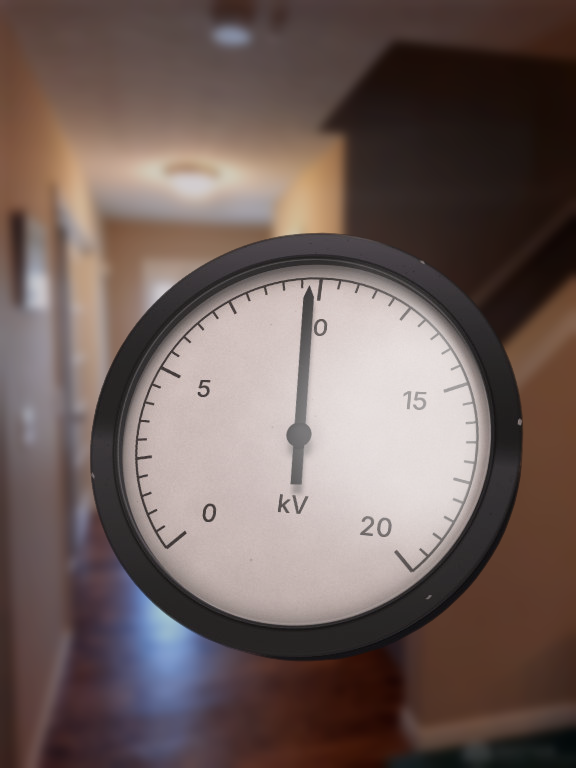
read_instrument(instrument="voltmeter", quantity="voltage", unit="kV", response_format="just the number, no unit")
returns 9.75
